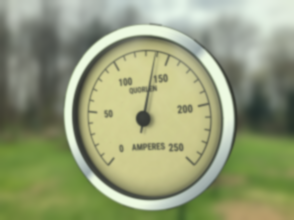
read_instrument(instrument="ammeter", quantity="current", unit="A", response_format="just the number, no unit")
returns 140
